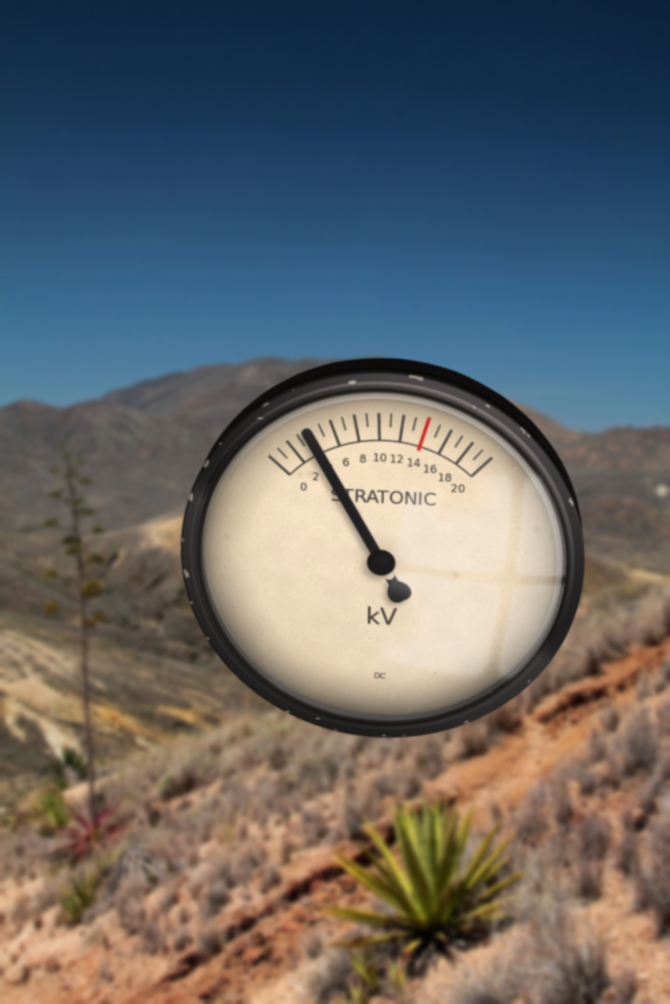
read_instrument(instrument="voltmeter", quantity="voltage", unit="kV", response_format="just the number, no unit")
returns 4
